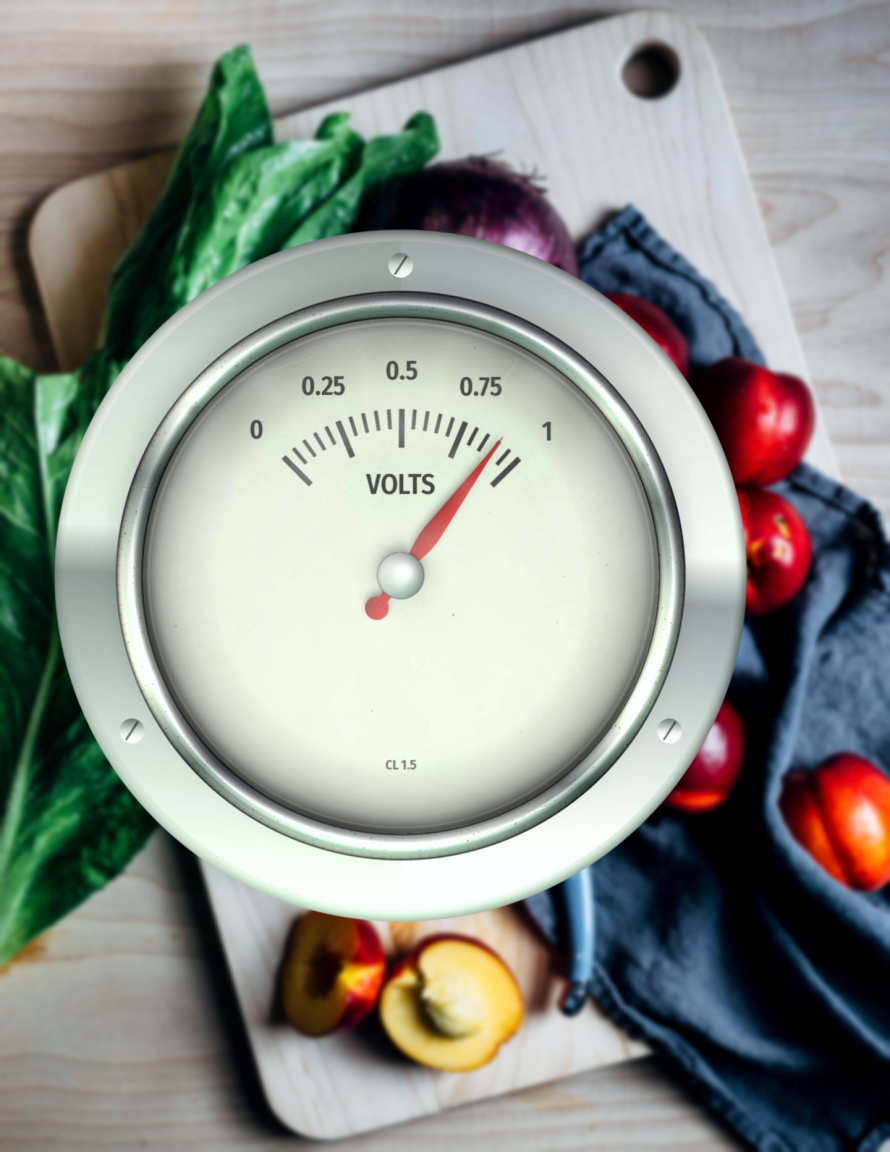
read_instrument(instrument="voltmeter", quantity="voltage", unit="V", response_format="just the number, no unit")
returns 0.9
